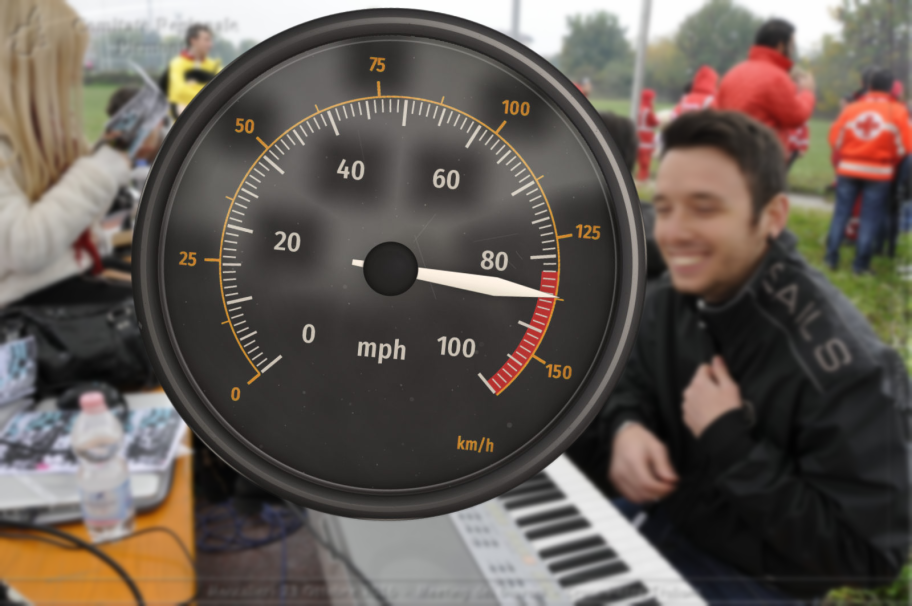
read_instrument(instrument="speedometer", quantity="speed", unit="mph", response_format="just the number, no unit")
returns 85
